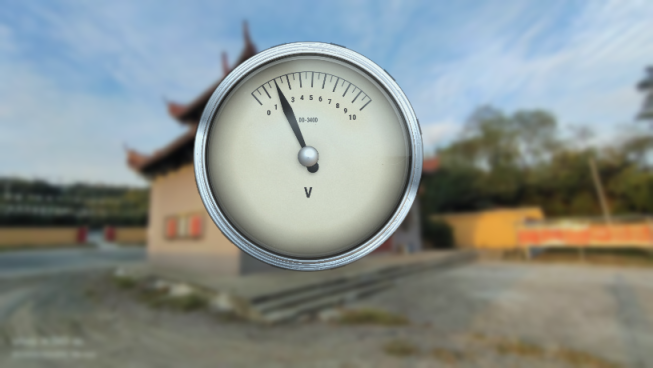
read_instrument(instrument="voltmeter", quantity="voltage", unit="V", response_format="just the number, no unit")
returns 2
